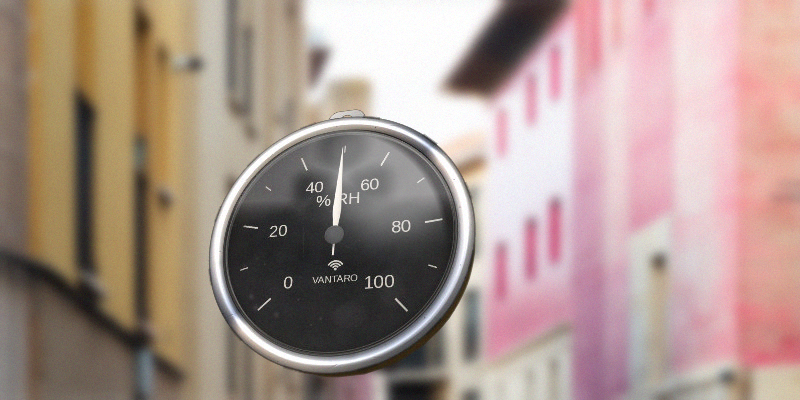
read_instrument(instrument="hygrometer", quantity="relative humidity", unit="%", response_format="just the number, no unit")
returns 50
